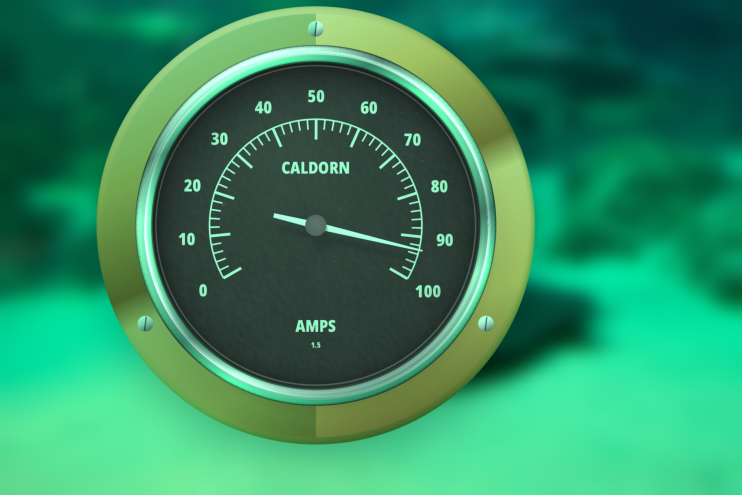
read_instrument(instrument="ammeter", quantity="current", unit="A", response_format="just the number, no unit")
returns 93
